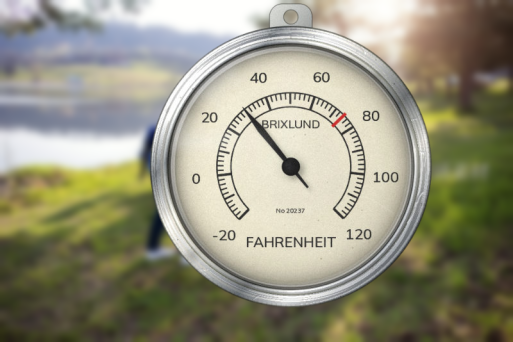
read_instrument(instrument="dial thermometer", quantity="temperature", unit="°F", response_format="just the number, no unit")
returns 30
